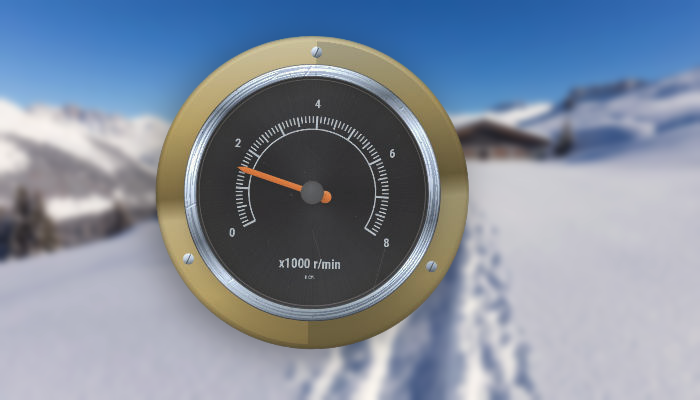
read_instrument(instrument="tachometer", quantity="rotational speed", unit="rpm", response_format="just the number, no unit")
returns 1500
